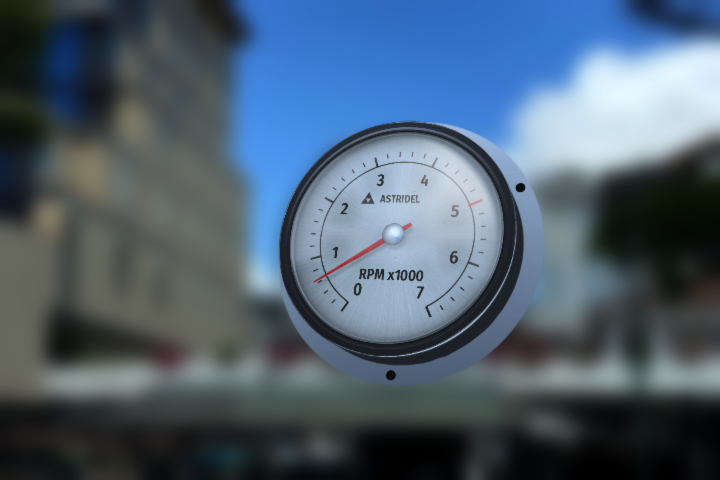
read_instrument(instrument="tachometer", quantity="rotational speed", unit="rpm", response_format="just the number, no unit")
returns 600
